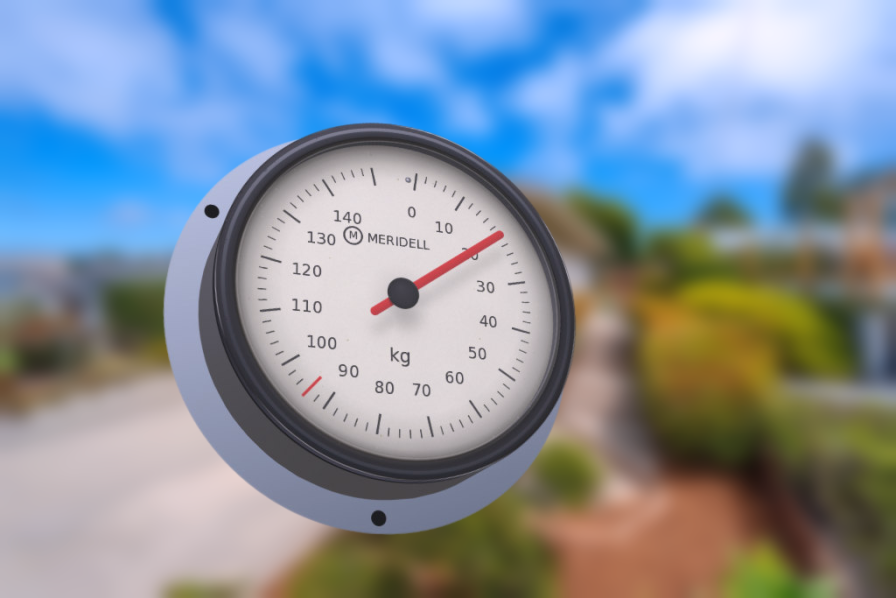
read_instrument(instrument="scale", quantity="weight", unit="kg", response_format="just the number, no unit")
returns 20
